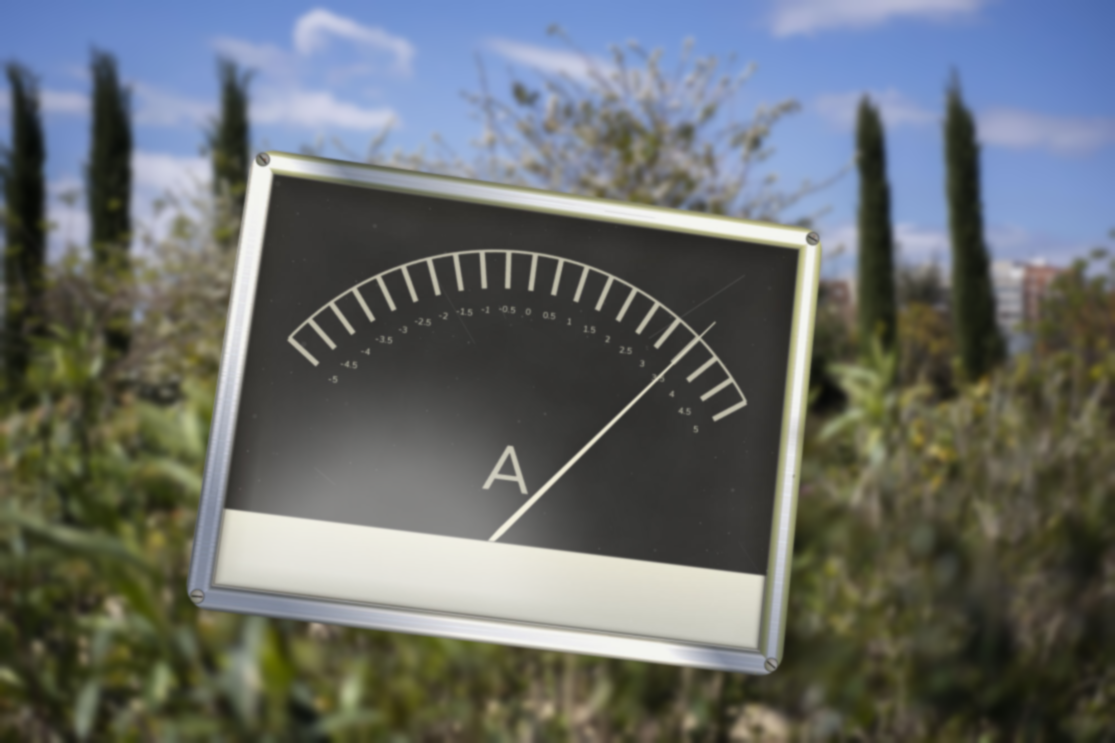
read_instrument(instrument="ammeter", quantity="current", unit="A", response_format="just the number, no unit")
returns 3.5
